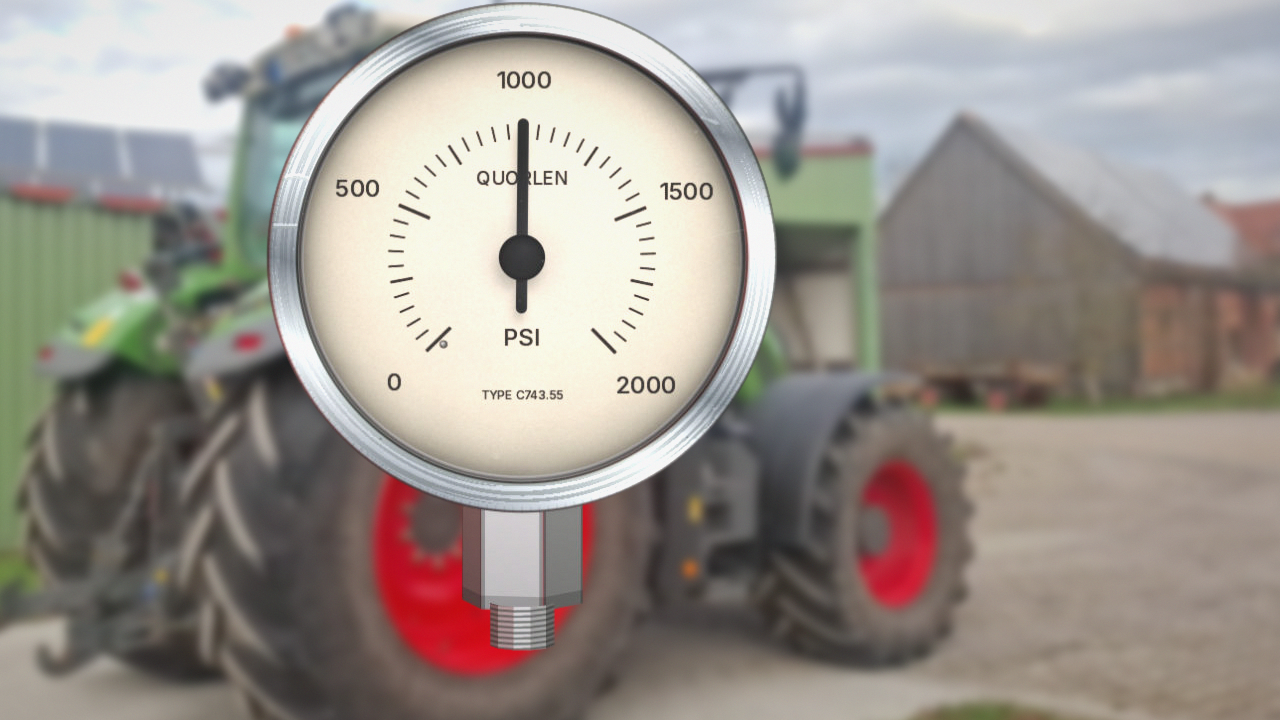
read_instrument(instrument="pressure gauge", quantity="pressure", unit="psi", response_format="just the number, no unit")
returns 1000
